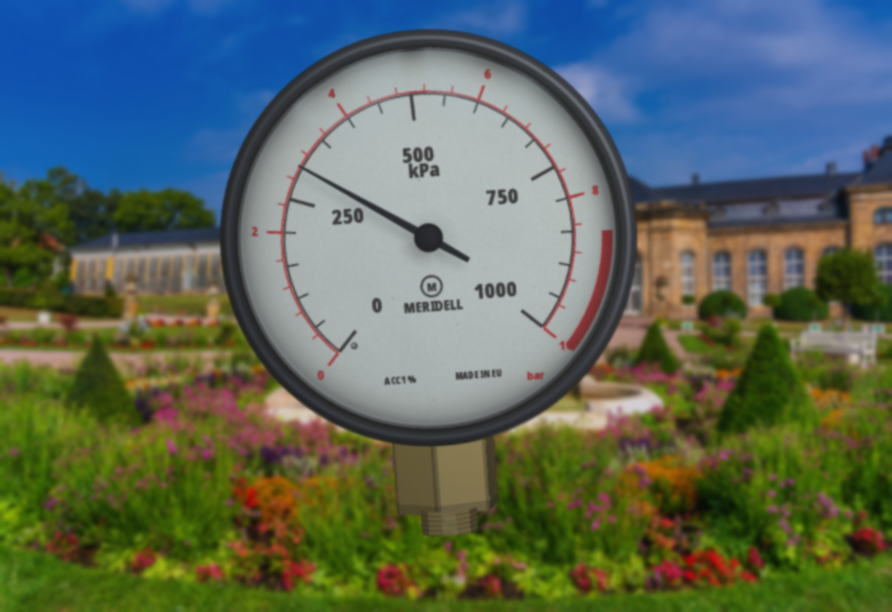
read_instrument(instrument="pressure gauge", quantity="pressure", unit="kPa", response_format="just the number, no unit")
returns 300
